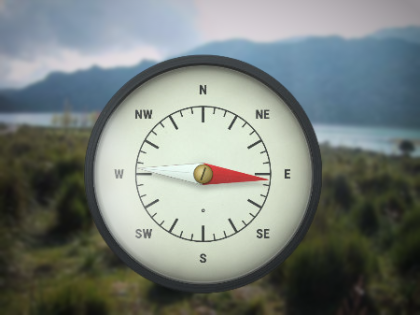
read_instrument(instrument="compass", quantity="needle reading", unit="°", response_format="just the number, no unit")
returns 95
